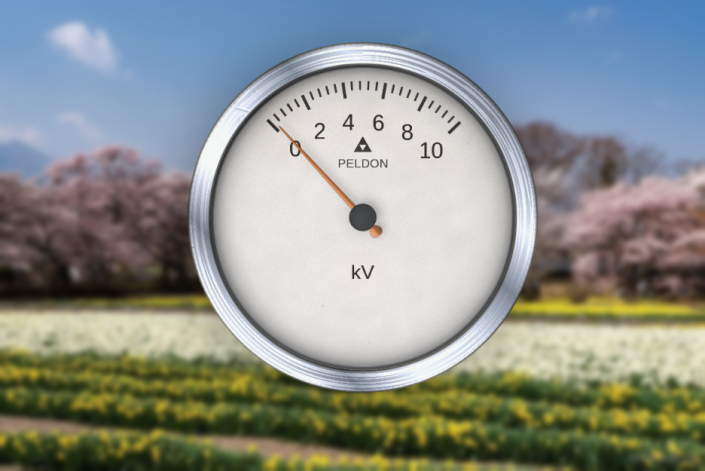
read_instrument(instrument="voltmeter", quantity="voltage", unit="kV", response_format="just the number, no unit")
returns 0.2
